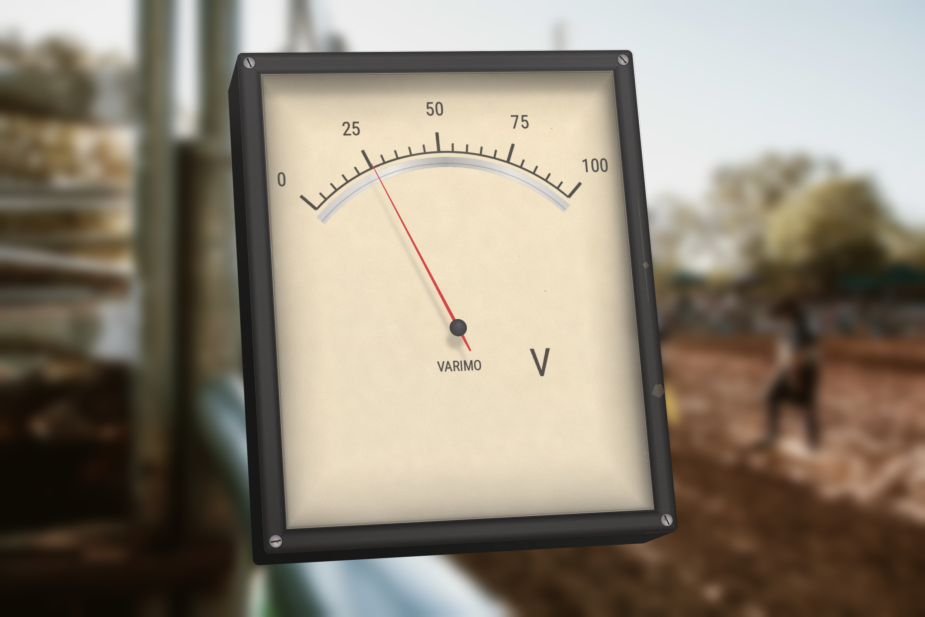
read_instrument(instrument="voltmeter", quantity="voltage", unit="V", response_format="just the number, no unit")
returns 25
